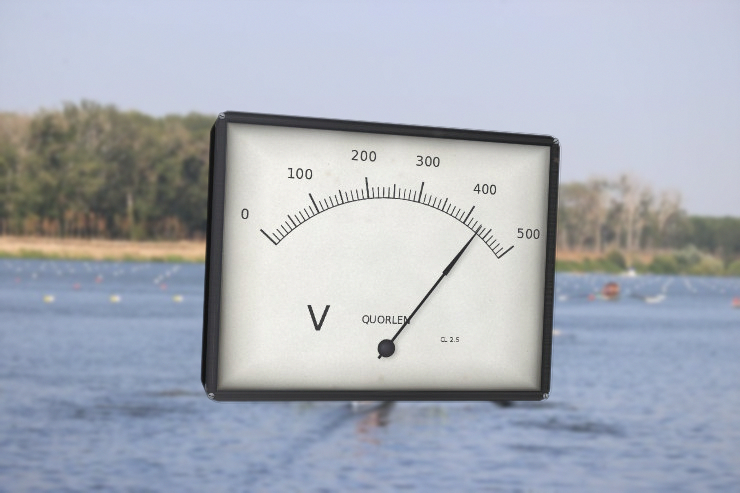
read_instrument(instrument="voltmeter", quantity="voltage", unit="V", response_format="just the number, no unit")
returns 430
